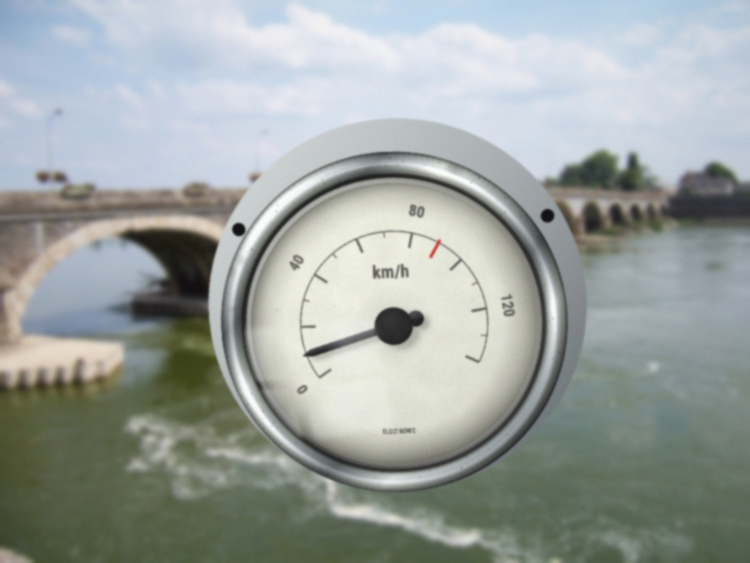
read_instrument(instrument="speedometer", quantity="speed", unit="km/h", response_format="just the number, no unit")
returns 10
